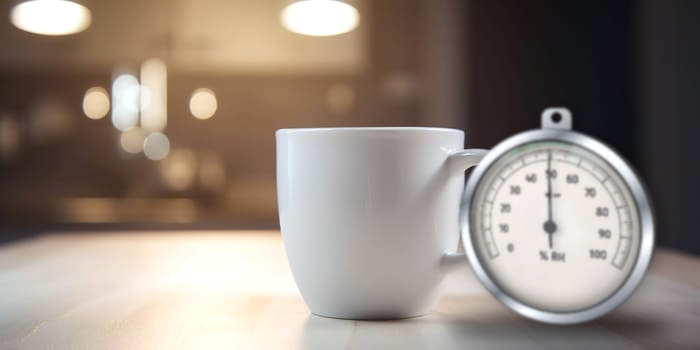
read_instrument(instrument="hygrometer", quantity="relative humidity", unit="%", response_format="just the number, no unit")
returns 50
